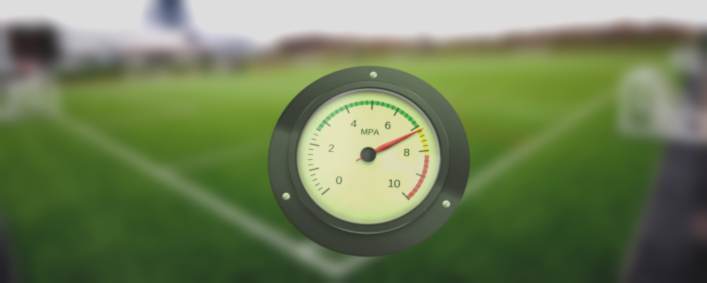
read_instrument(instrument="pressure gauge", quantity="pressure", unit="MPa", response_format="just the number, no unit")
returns 7.2
